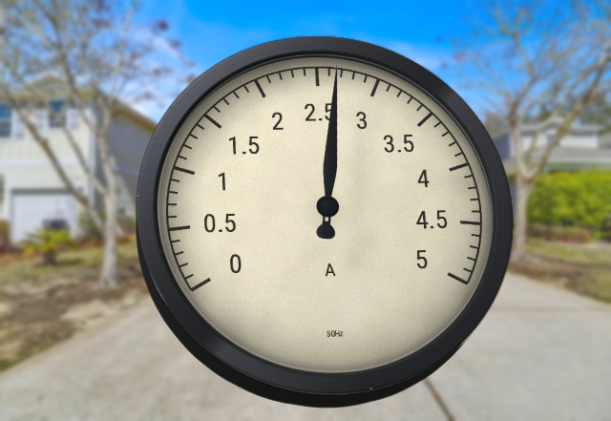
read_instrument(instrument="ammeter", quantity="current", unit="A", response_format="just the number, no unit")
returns 2.65
